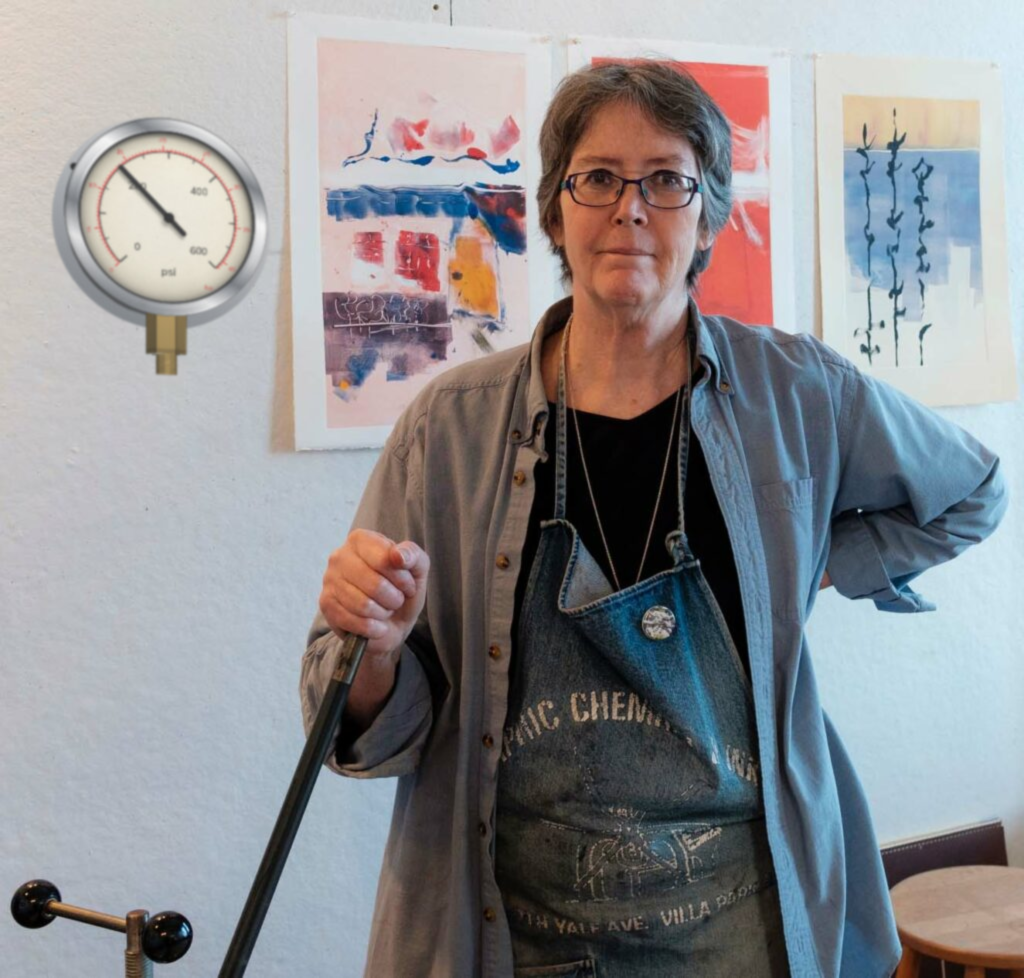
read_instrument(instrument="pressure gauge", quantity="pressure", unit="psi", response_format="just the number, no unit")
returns 200
